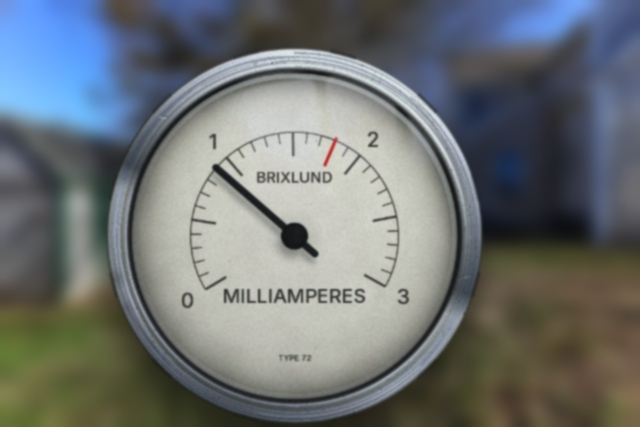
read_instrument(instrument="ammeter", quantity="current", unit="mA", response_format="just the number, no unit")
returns 0.9
